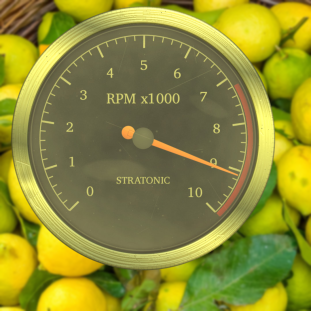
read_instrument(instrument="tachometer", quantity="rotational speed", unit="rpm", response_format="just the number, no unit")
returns 9100
